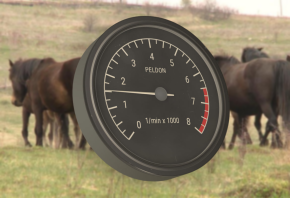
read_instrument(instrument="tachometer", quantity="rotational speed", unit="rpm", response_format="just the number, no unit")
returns 1500
